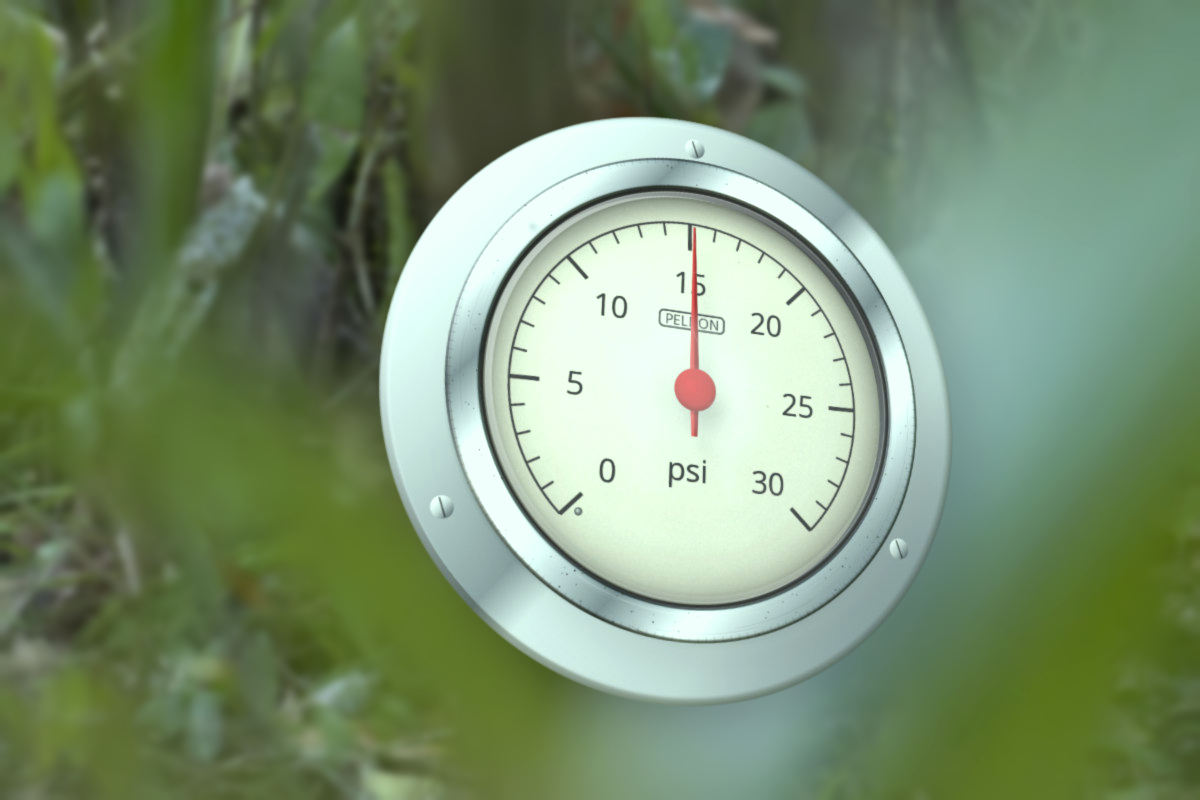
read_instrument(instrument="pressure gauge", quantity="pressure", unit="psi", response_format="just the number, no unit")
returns 15
